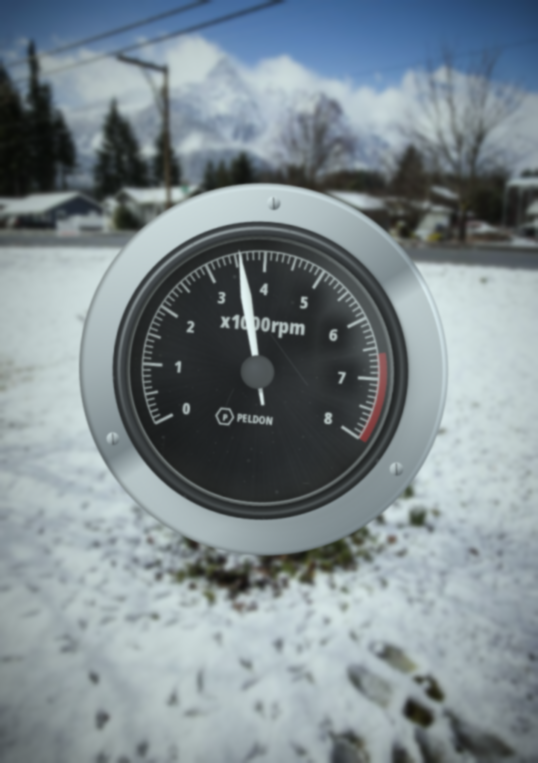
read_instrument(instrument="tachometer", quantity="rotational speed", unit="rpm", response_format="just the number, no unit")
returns 3600
